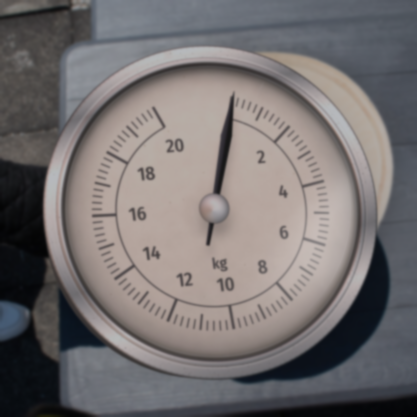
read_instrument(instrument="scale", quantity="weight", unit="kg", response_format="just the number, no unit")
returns 0
